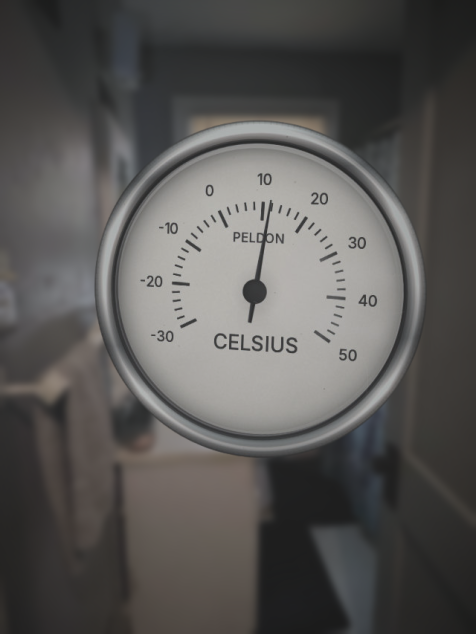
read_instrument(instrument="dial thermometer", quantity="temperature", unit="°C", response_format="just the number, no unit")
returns 12
